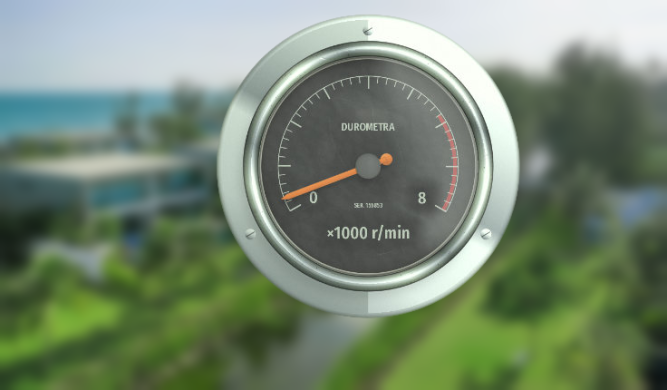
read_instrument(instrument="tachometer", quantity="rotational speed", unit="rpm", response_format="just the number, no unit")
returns 300
